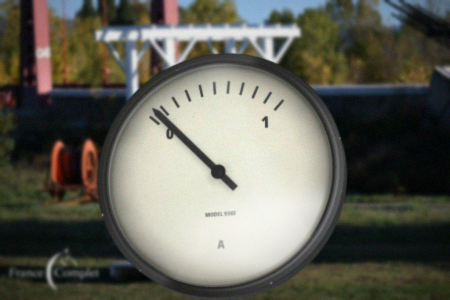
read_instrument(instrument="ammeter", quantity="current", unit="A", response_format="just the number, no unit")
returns 0.05
